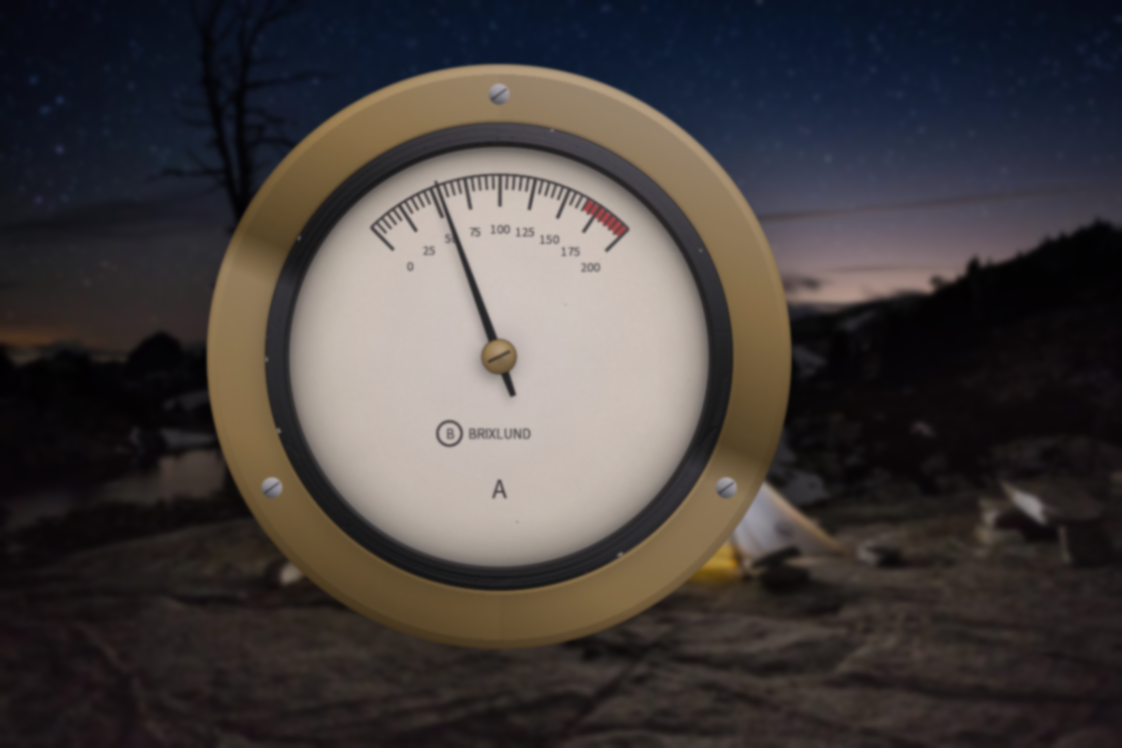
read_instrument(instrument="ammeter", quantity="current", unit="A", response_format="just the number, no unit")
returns 55
